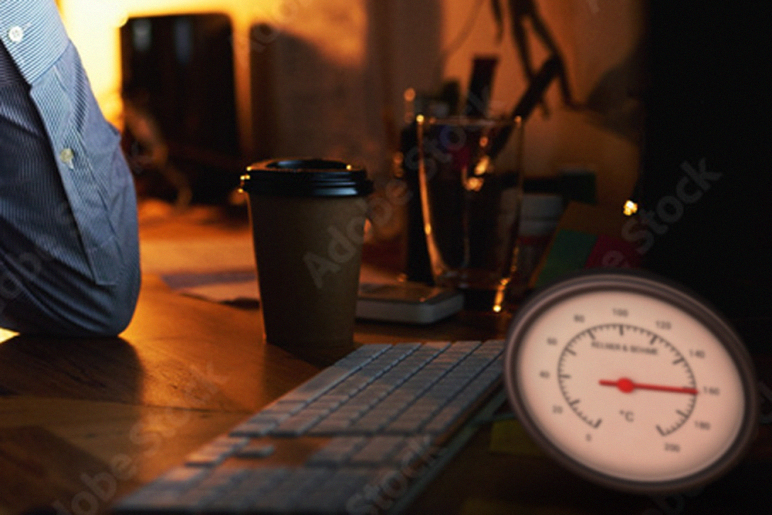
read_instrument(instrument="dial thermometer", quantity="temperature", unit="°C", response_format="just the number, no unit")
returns 160
